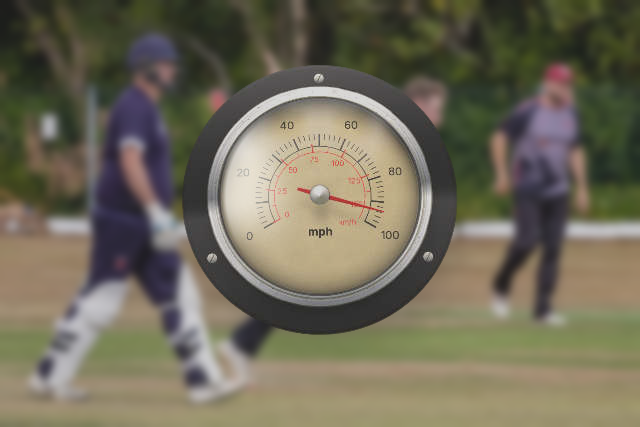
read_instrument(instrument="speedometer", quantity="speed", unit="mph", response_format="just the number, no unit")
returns 94
